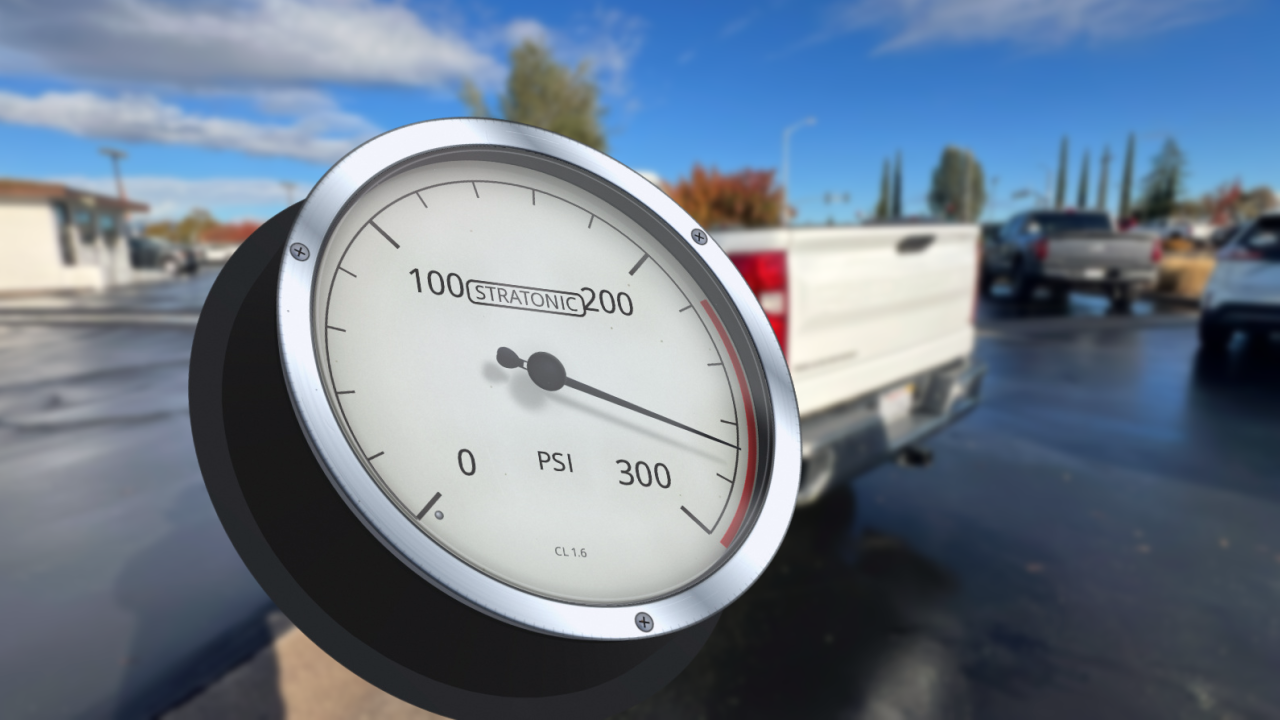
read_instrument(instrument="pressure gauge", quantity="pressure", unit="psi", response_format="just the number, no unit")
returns 270
